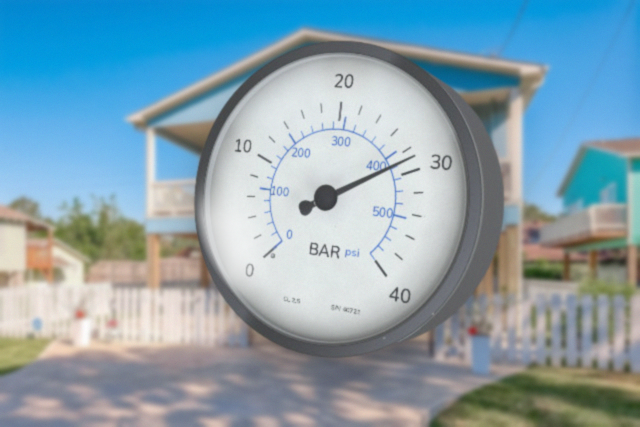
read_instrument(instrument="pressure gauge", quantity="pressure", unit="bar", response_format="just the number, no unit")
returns 29
